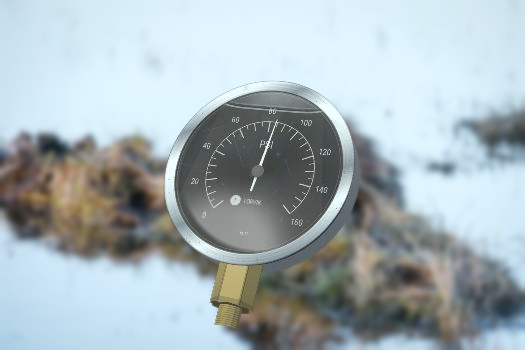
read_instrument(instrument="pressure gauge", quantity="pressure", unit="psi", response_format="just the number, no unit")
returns 85
